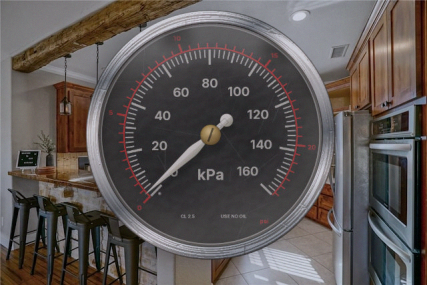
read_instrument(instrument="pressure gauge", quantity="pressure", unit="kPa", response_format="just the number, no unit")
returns 2
